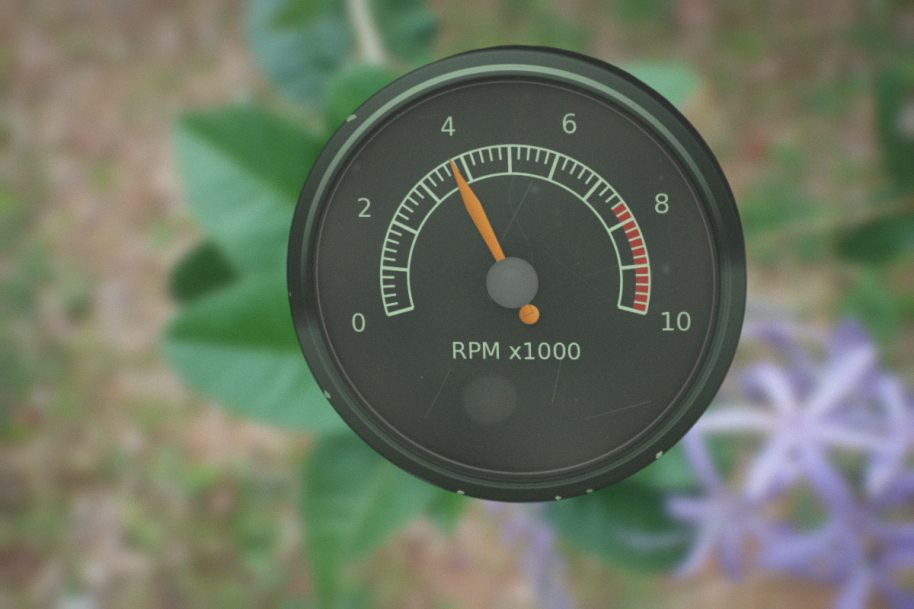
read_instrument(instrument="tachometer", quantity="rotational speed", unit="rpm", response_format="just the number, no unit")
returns 3800
